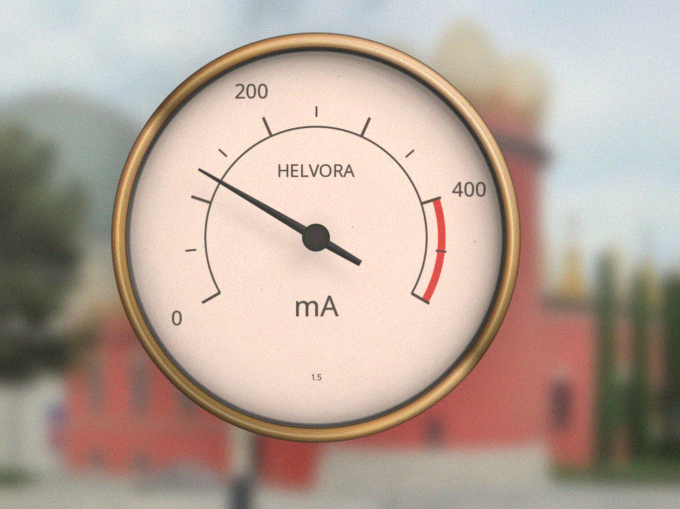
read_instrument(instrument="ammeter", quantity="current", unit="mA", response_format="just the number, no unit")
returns 125
